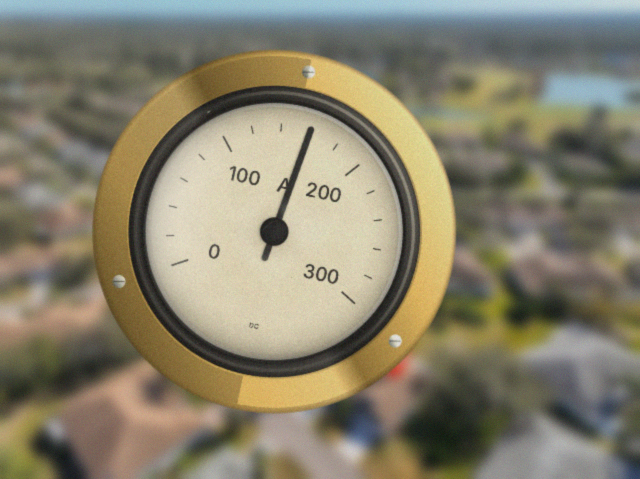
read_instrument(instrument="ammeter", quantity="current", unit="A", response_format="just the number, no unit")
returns 160
